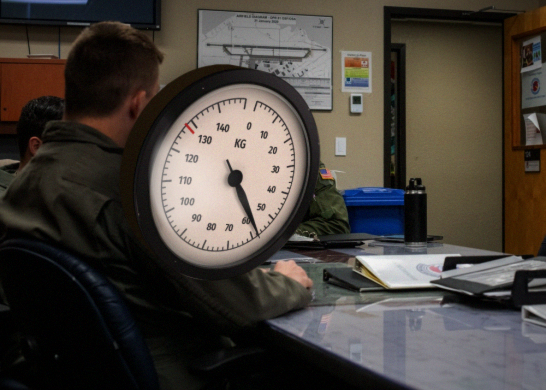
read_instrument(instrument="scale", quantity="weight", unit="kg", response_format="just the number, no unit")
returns 58
